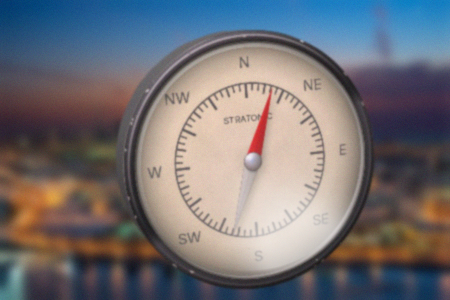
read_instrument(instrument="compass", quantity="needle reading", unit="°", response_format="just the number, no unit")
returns 20
